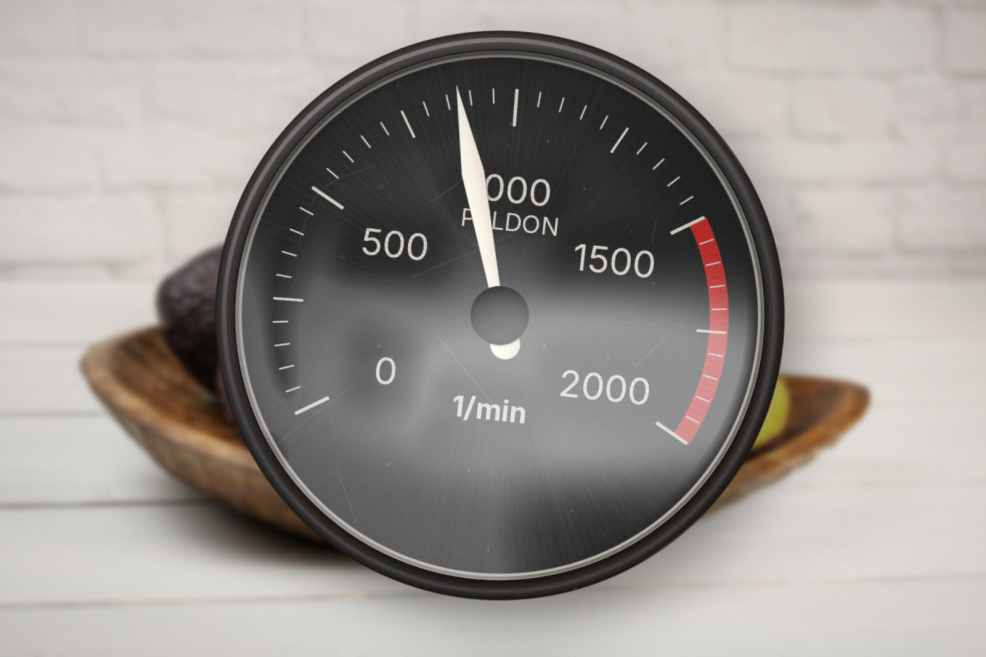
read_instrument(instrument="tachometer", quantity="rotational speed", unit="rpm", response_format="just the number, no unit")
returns 875
